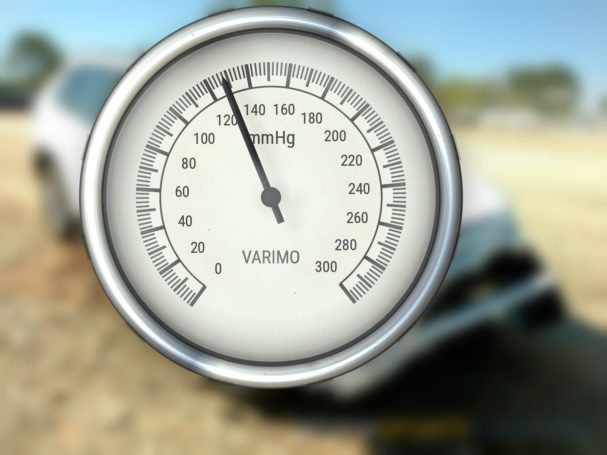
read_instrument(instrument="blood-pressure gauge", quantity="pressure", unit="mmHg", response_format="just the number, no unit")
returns 128
